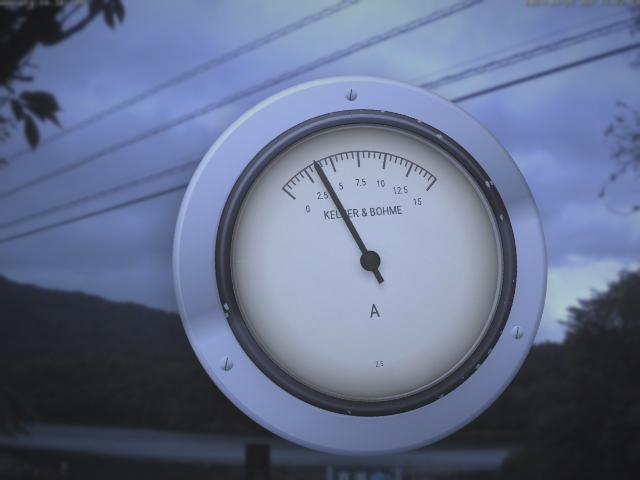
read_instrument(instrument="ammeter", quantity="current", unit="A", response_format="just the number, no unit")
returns 3.5
